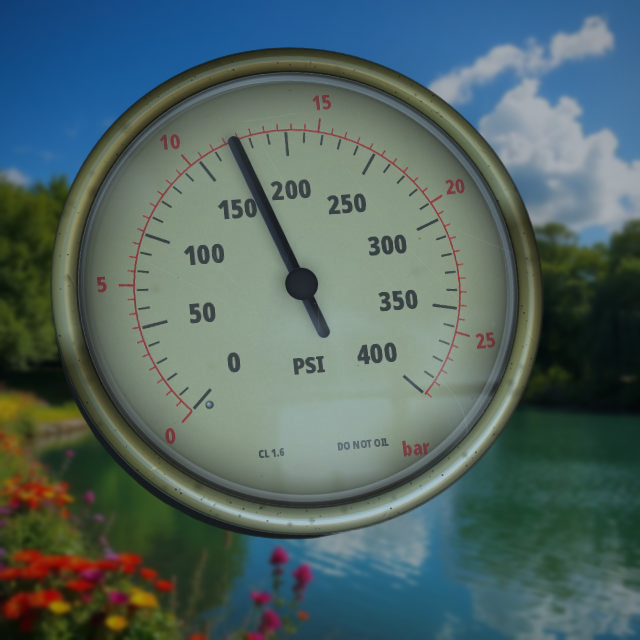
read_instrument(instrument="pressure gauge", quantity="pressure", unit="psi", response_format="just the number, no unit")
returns 170
